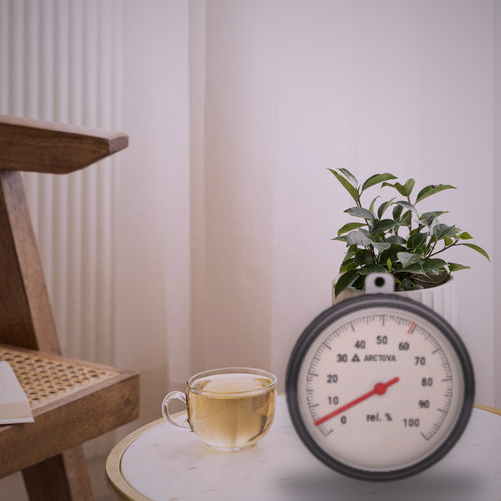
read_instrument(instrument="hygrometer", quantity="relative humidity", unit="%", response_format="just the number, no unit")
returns 5
